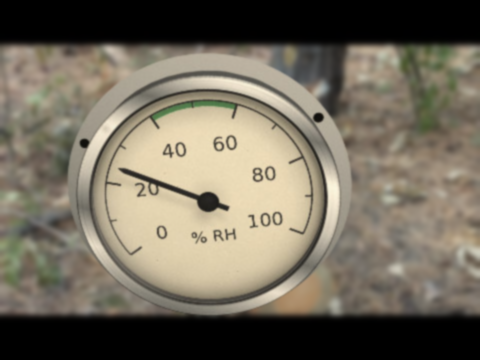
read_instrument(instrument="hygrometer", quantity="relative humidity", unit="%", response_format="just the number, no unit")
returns 25
